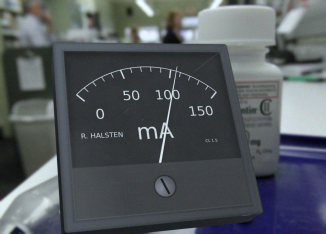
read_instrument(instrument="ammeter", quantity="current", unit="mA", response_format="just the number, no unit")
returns 105
